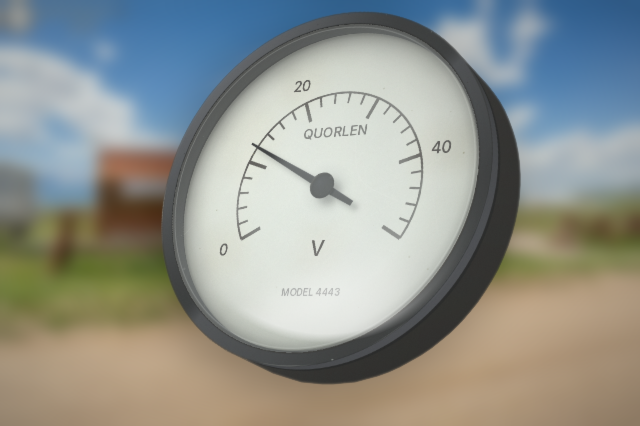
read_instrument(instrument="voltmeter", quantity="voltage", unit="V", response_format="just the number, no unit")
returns 12
